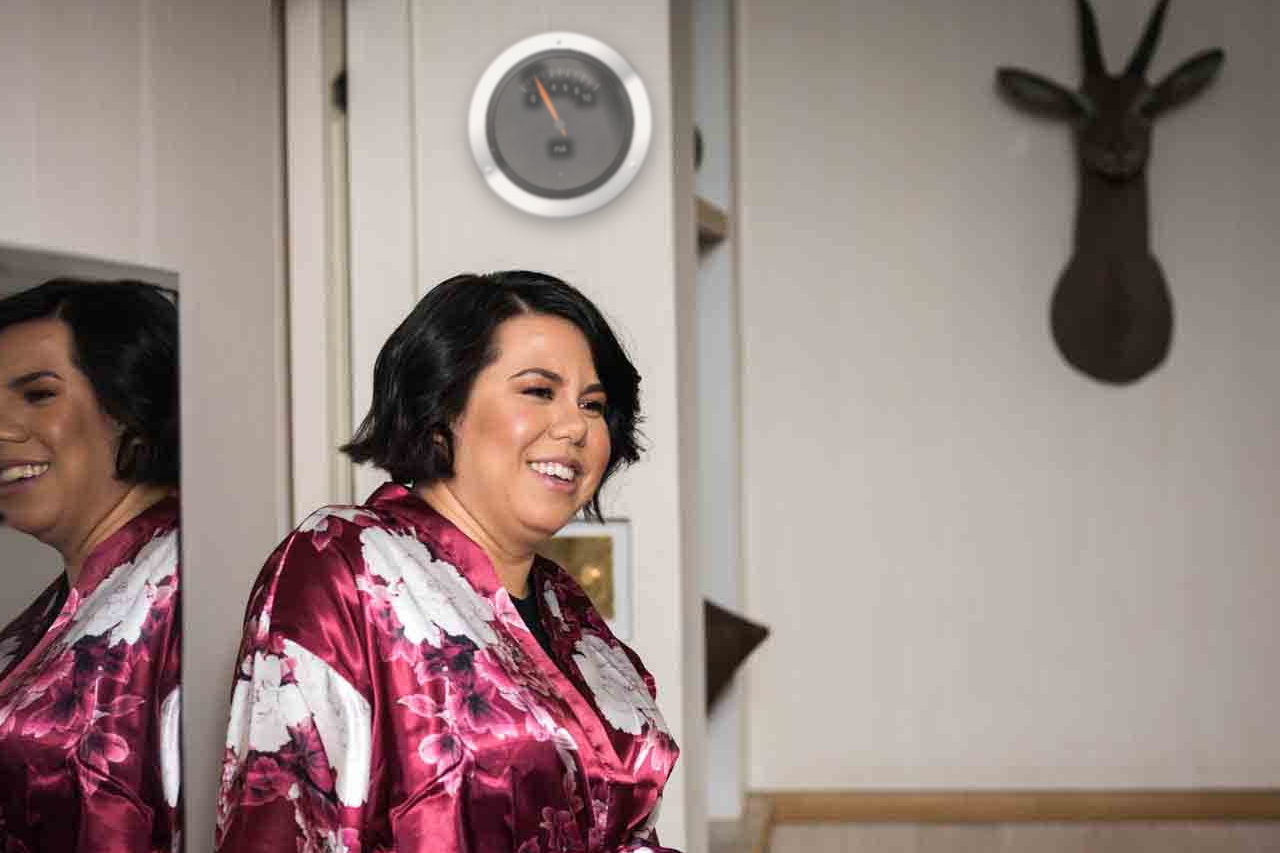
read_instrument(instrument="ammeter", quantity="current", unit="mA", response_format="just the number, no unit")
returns 2
